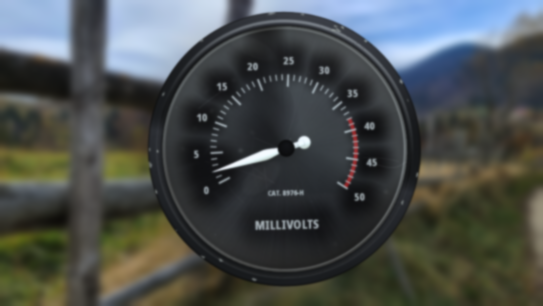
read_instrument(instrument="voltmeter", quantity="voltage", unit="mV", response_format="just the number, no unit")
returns 2
